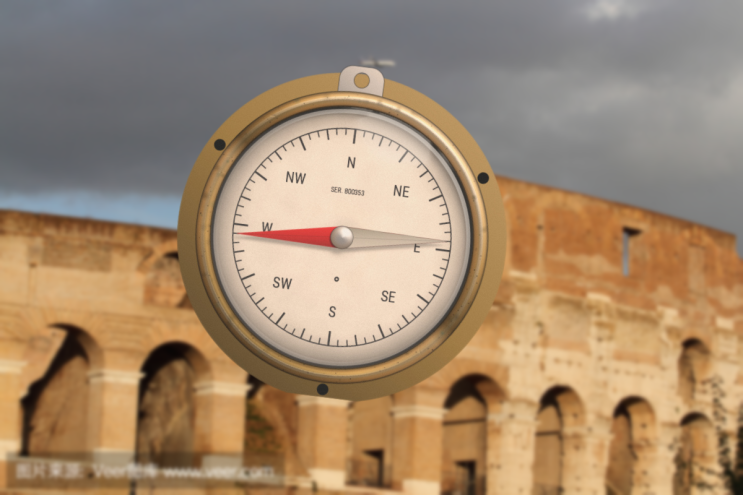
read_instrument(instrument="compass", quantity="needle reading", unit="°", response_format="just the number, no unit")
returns 265
